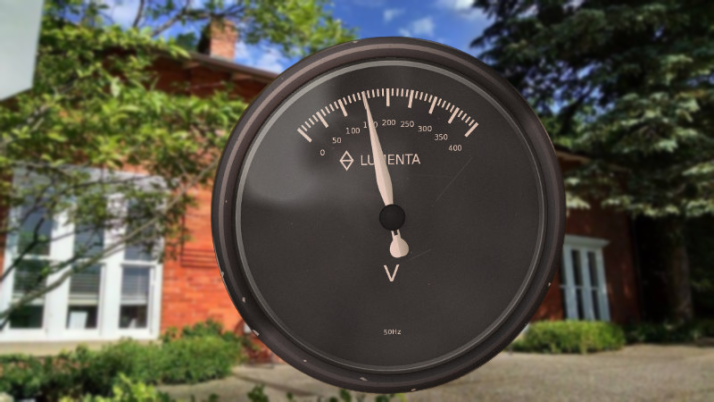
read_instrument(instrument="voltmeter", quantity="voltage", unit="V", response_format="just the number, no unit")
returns 150
